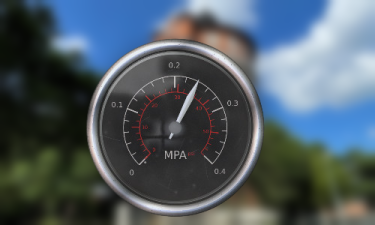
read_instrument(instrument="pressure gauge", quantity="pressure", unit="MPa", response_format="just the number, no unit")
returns 0.24
